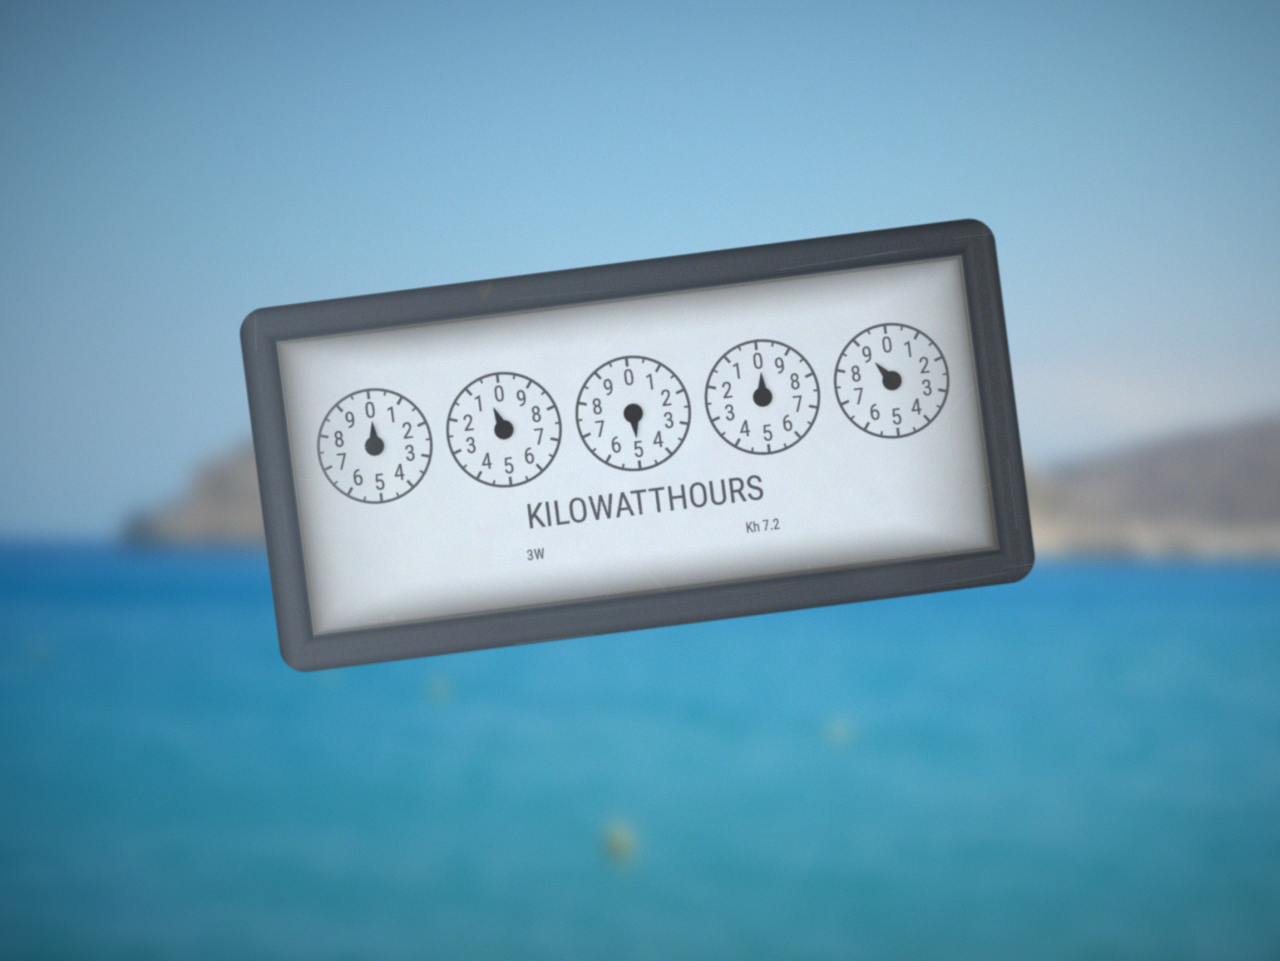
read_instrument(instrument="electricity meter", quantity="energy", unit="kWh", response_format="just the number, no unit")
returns 499
